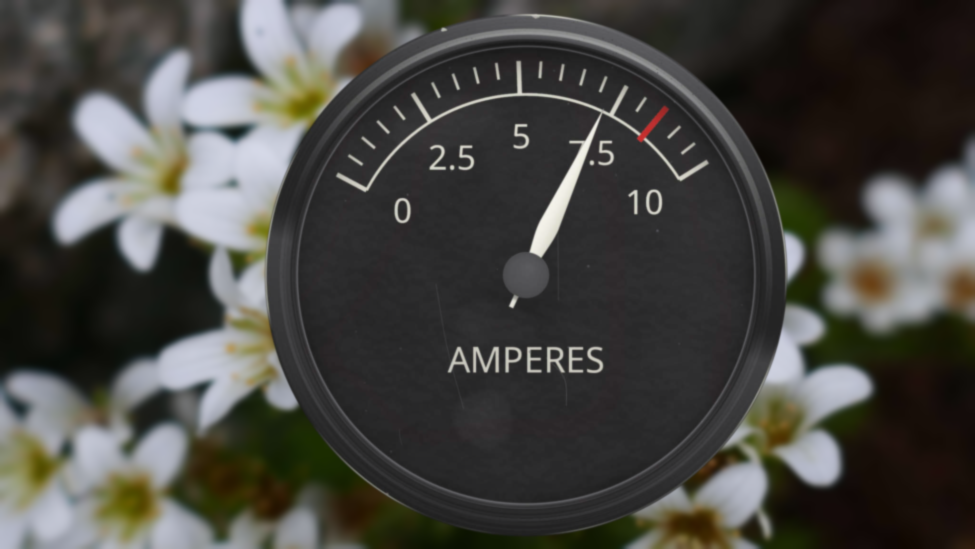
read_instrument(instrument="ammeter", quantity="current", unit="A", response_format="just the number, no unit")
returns 7.25
